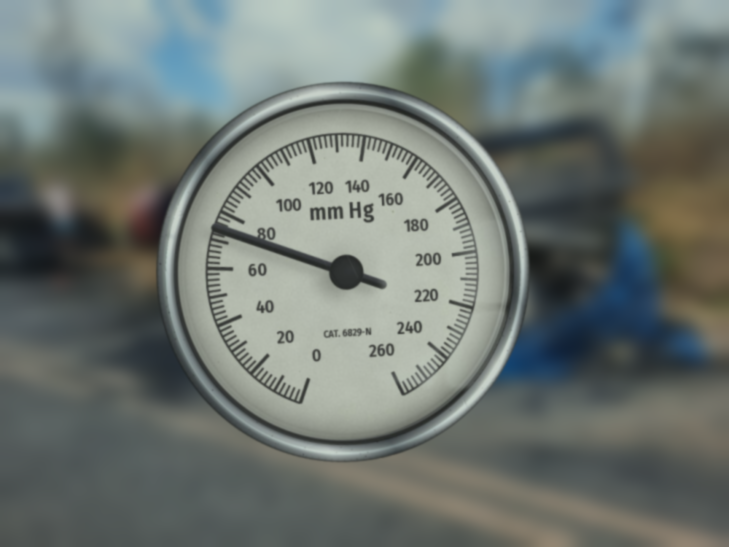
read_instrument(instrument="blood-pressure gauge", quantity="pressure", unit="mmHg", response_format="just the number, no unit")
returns 74
